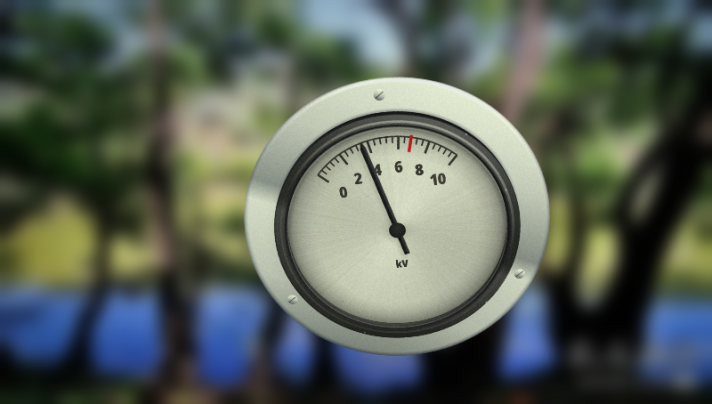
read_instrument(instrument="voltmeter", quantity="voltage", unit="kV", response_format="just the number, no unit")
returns 3.6
